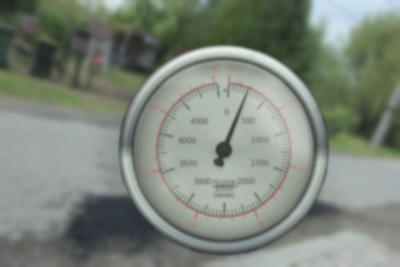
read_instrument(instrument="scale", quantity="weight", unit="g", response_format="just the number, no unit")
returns 250
